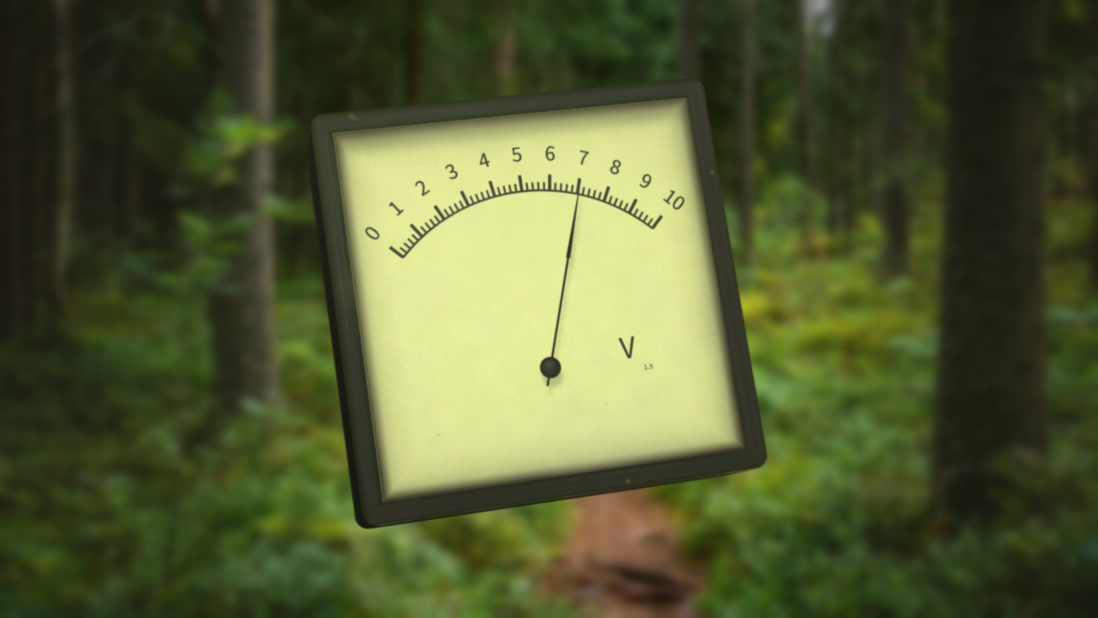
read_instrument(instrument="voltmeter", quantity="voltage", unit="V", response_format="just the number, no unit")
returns 7
